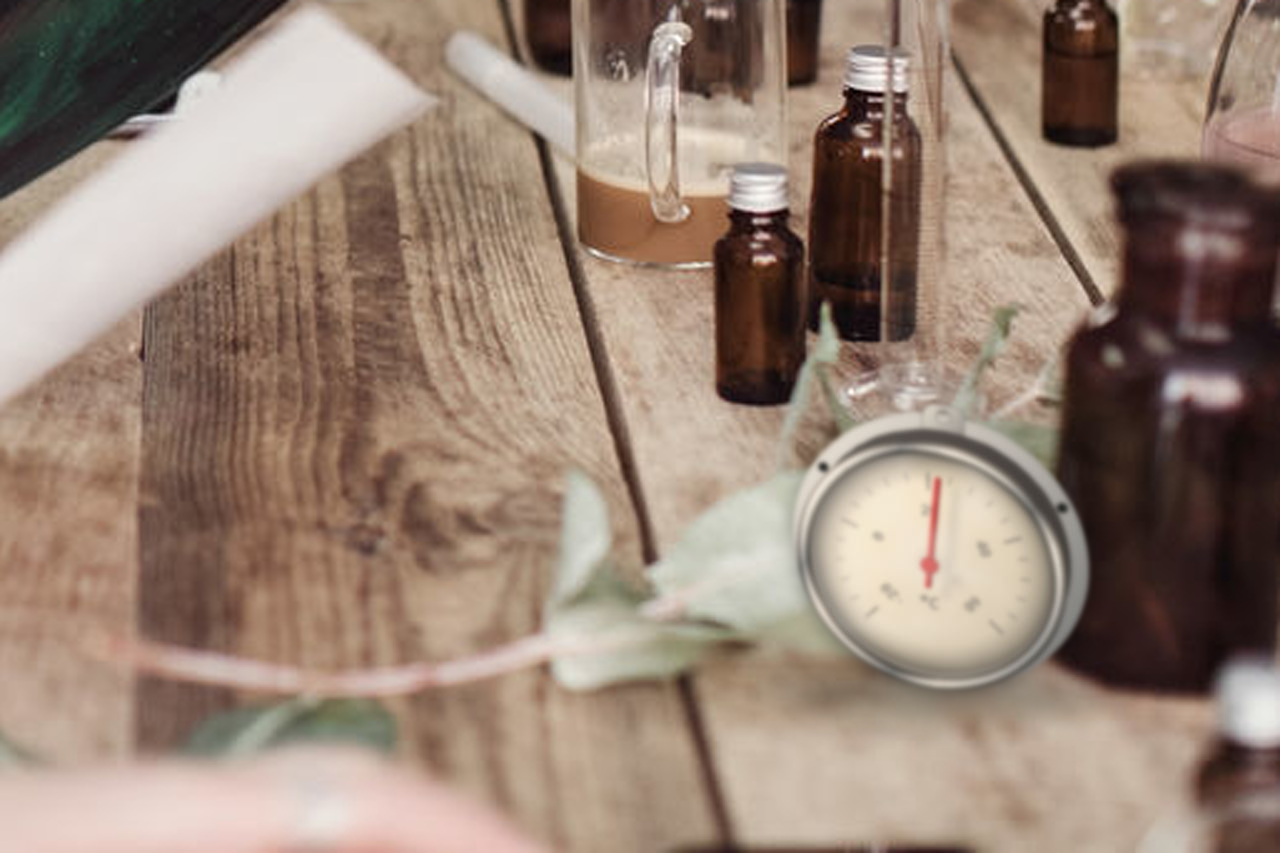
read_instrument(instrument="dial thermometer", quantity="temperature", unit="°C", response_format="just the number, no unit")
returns 22
